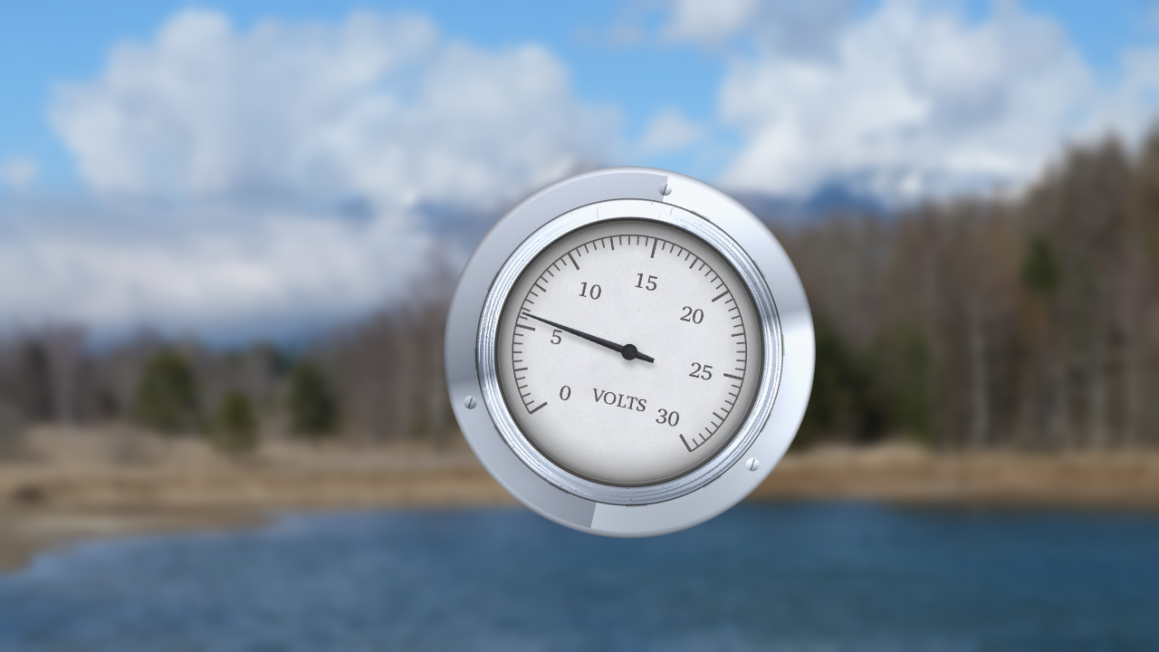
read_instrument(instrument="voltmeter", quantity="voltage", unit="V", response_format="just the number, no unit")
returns 5.75
